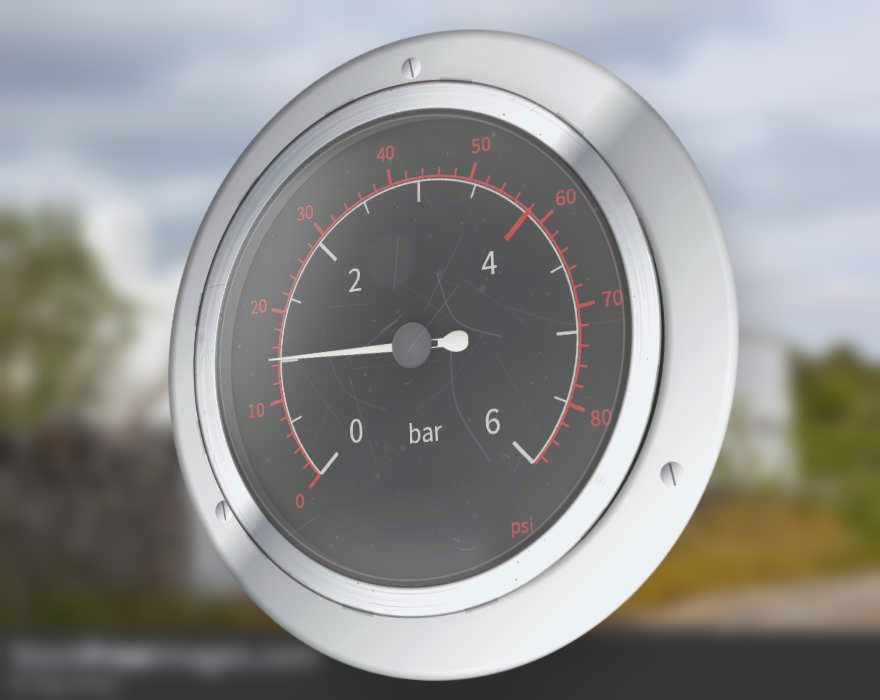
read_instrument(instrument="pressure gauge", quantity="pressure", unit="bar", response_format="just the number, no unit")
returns 1
